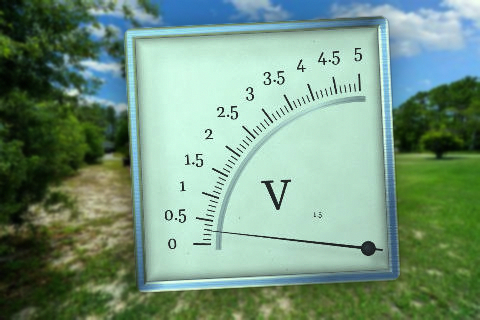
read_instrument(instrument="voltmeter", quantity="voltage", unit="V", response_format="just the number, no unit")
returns 0.3
